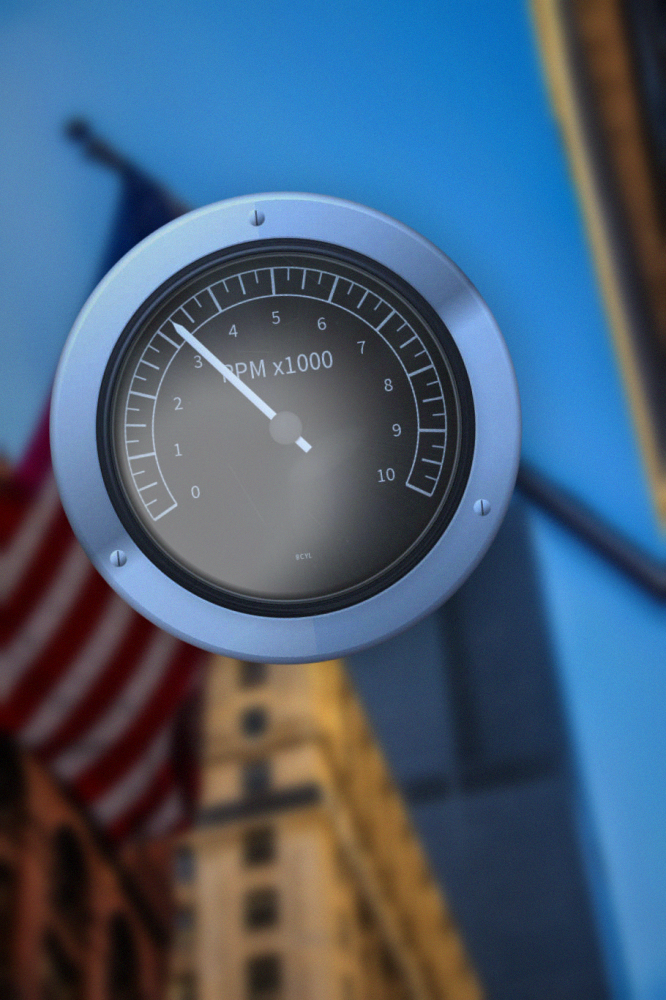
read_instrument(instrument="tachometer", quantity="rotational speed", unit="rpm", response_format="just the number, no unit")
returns 3250
